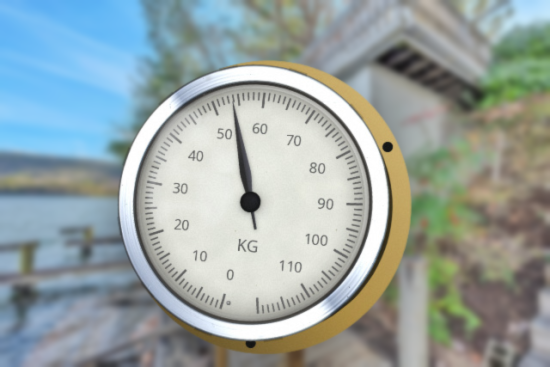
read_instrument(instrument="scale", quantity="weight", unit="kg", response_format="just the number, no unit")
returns 54
